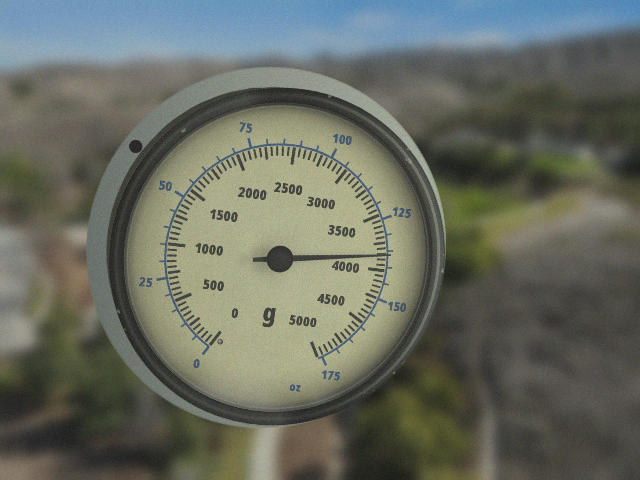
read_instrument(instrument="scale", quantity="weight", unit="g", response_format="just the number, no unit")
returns 3850
